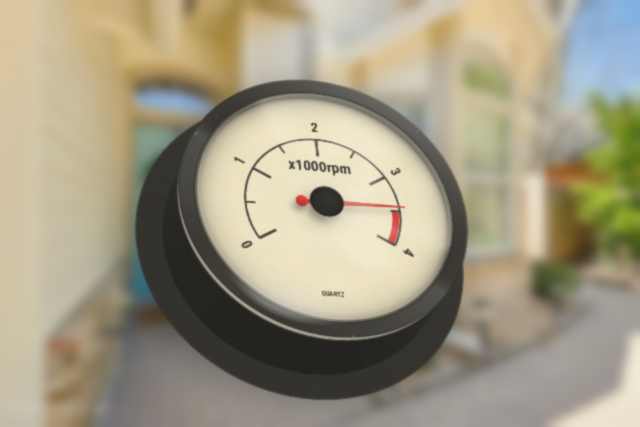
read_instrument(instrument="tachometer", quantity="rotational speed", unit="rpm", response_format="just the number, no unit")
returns 3500
